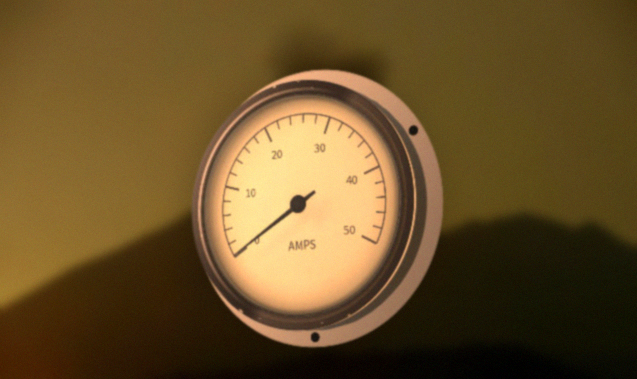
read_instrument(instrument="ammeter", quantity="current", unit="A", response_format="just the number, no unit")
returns 0
